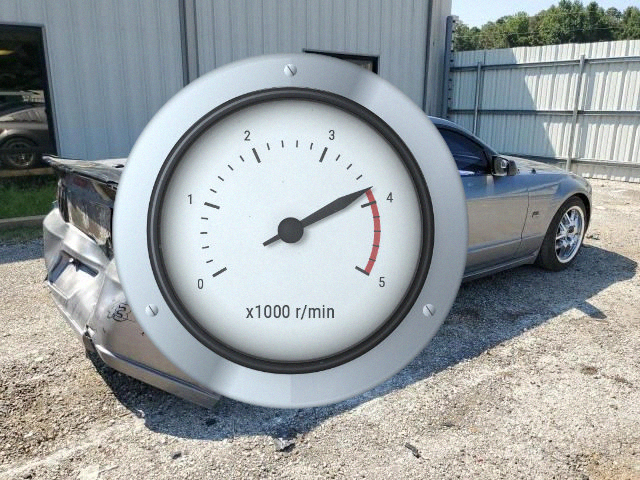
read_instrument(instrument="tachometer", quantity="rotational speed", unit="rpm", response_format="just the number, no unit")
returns 3800
